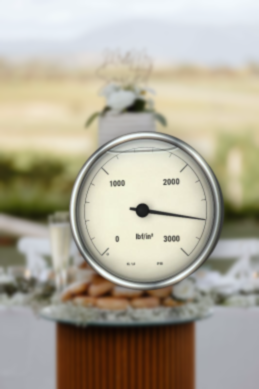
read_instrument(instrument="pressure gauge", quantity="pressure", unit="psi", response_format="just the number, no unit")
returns 2600
